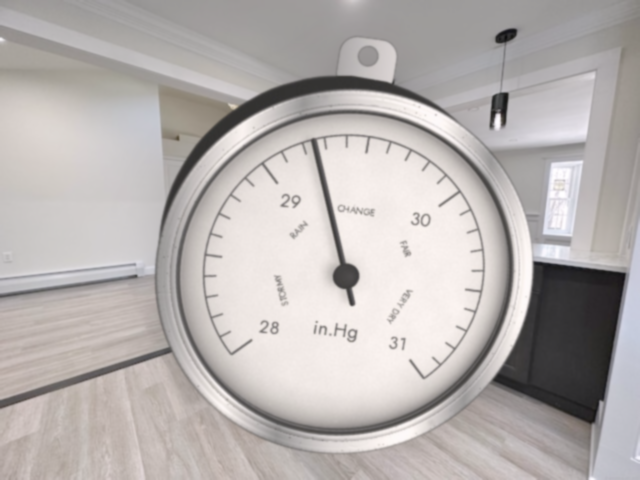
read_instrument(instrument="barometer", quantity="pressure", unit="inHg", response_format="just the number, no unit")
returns 29.25
